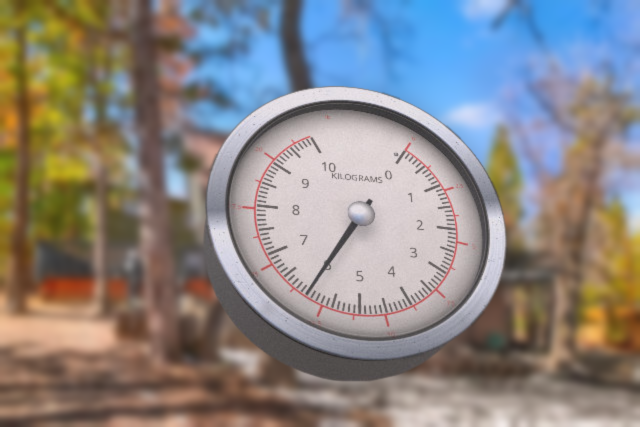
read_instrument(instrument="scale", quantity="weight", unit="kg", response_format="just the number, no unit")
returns 6
